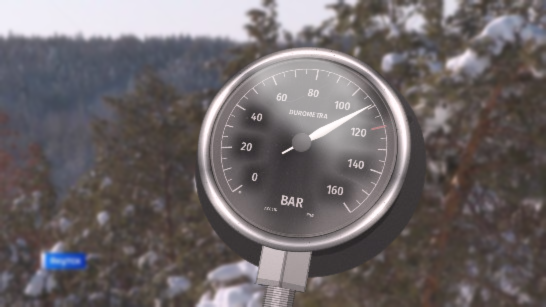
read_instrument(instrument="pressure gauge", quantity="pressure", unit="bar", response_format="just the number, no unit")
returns 110
